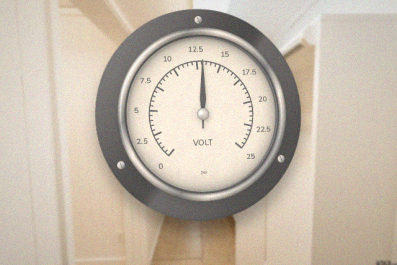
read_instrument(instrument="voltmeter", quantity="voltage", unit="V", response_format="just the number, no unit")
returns 13
